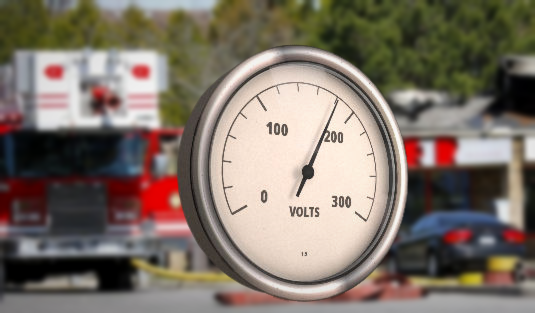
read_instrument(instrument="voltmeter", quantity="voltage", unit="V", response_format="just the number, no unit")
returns 180
